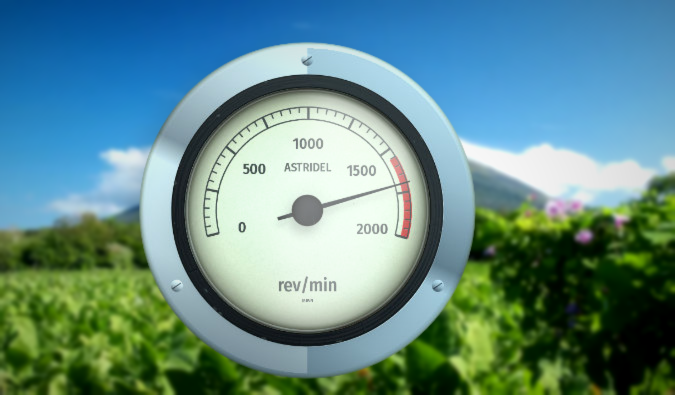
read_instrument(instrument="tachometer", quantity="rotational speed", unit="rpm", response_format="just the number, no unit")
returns 1700
